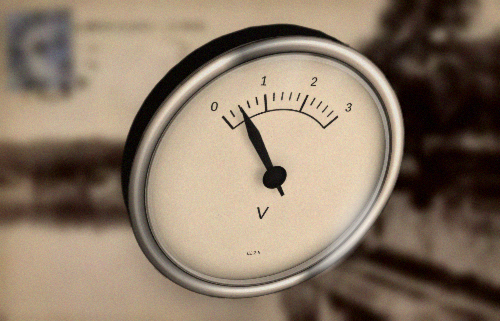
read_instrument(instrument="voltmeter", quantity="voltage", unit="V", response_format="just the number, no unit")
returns 0.4
